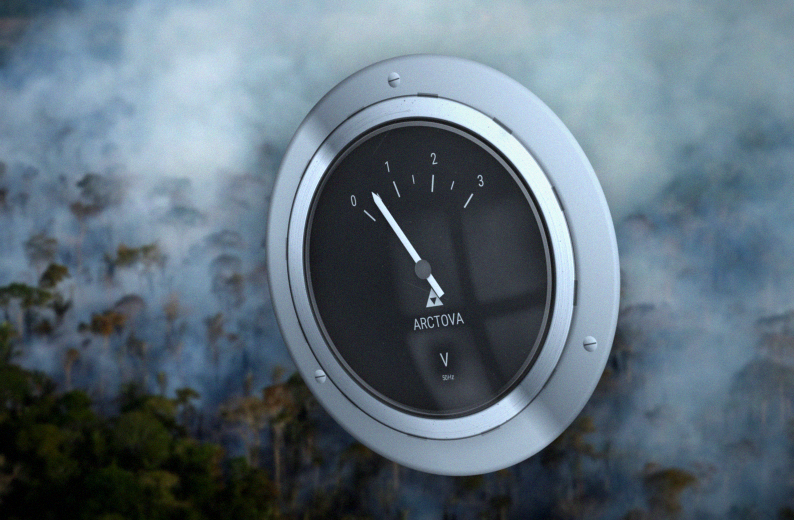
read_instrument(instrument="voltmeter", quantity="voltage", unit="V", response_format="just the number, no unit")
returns 0.5
